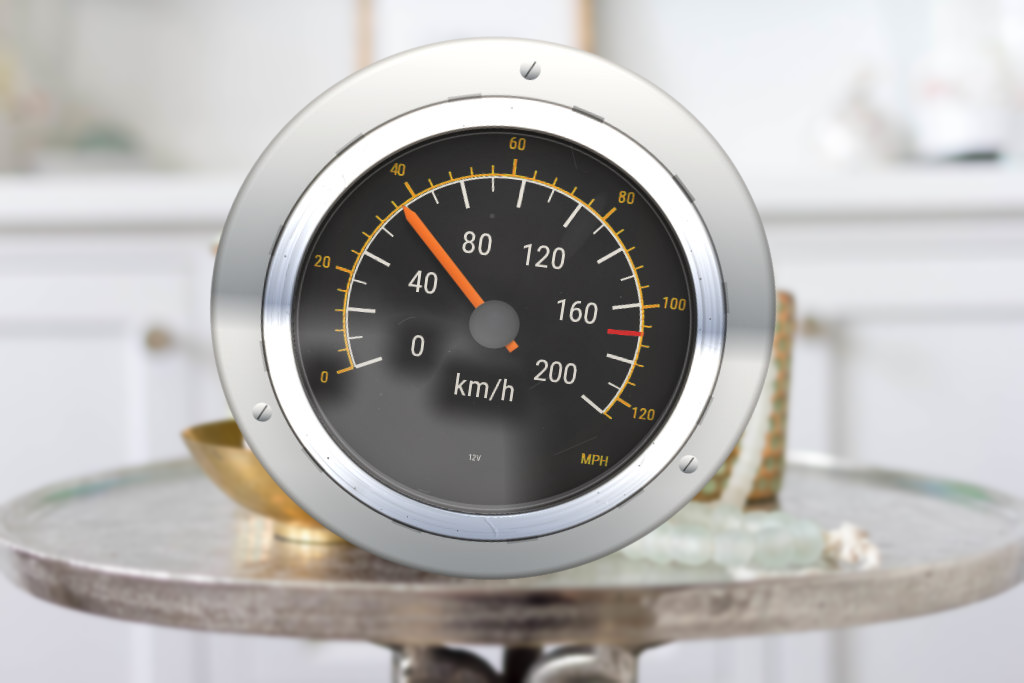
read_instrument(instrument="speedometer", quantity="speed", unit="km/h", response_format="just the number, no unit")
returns 60
